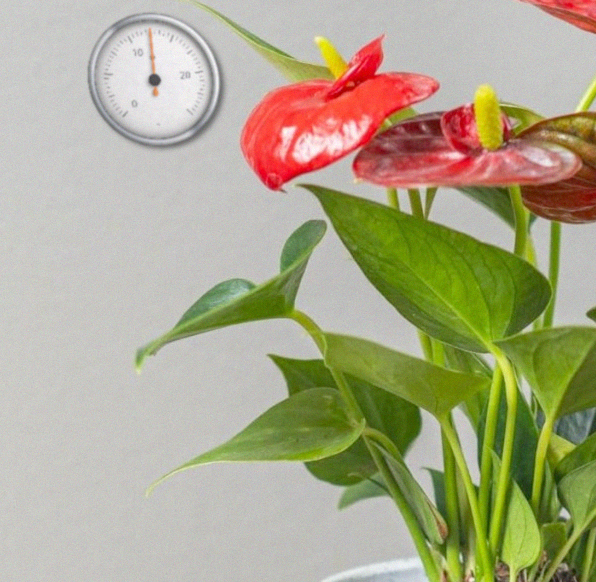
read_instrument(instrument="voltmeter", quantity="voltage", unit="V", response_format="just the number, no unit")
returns 12.5
